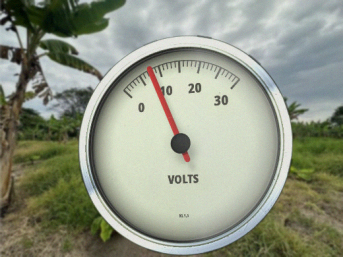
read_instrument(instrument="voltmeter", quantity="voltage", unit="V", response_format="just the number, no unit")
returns 8
